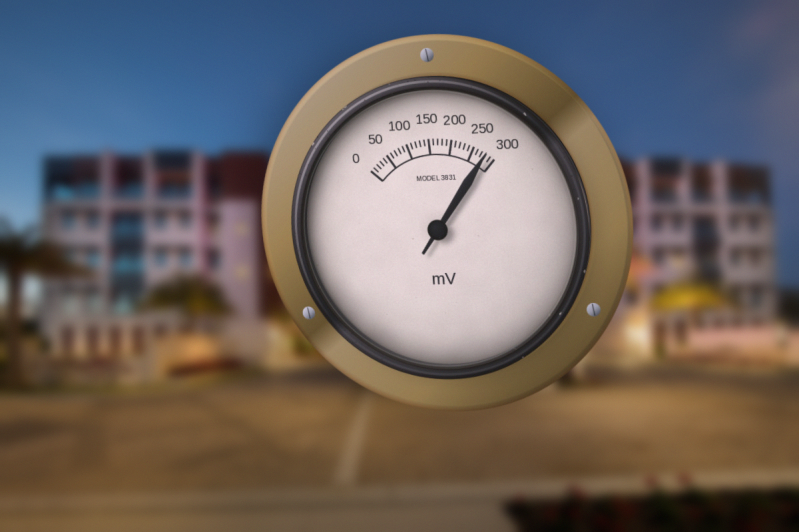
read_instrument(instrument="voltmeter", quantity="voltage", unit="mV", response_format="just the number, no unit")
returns 280
